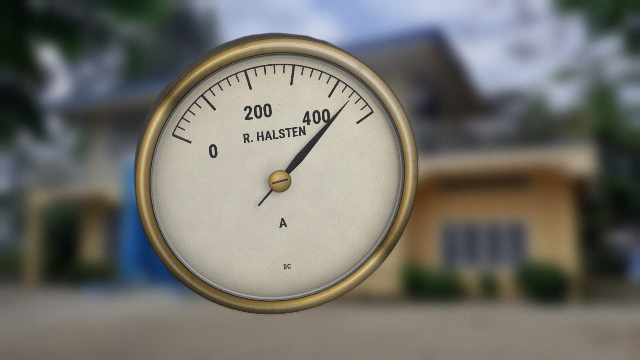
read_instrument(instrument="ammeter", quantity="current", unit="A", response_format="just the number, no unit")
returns 440
